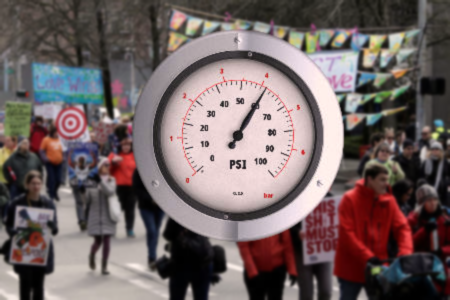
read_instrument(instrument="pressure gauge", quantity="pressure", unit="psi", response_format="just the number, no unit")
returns 60
